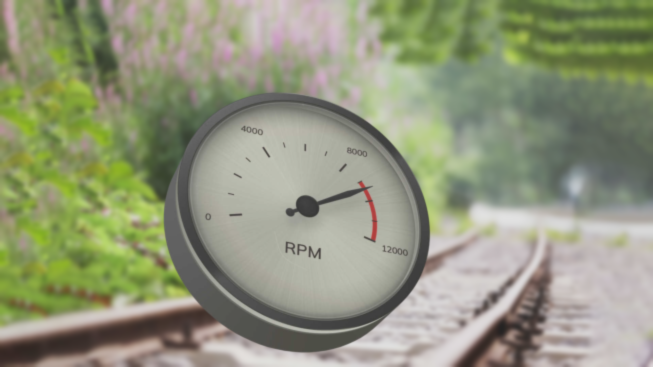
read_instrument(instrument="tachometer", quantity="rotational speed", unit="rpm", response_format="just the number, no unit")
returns 9500
